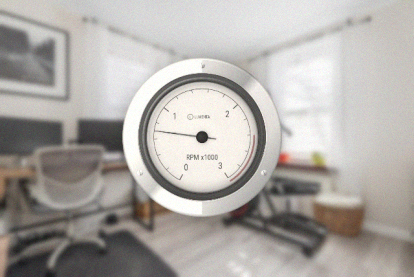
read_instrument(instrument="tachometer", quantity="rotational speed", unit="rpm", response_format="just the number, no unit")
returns 700
